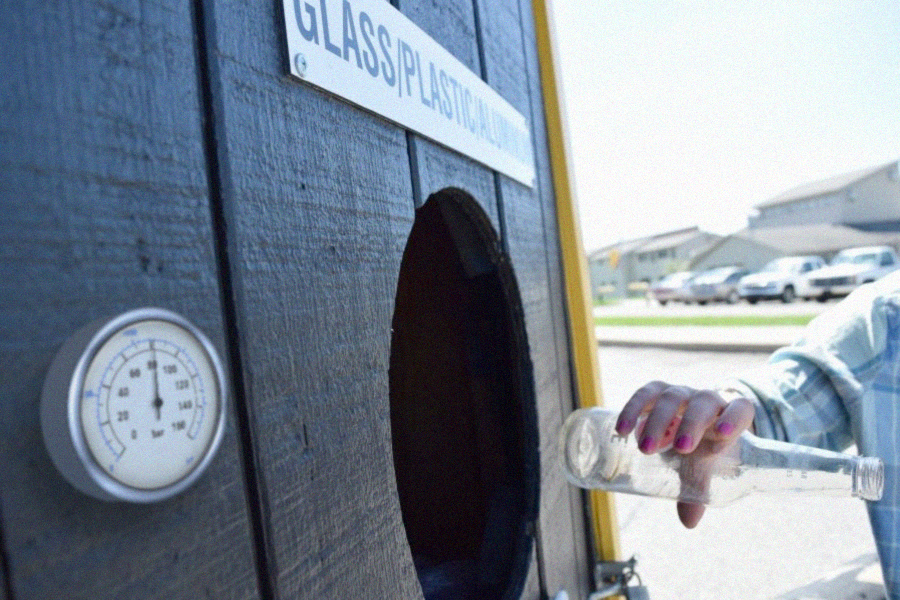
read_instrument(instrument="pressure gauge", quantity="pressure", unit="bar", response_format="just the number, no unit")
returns 80
